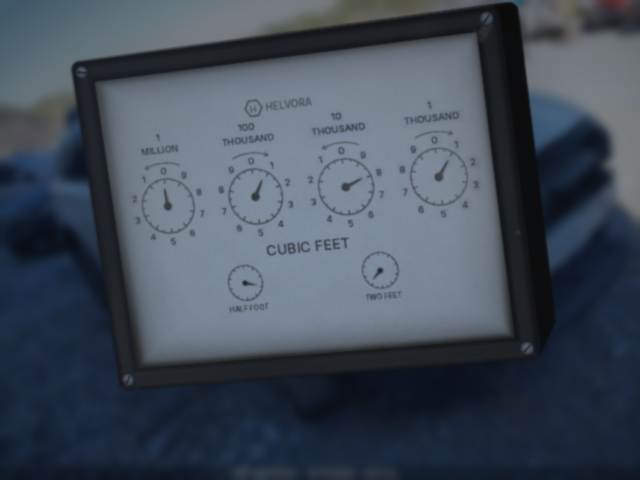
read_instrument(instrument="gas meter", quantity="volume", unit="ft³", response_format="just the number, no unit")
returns 8100
